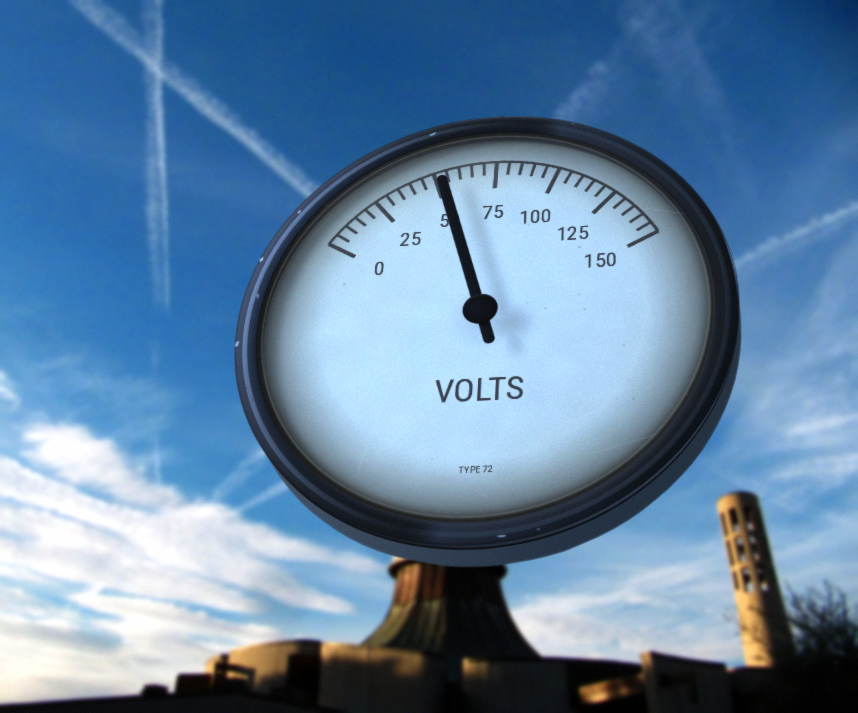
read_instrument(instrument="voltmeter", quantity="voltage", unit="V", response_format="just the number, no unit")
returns 52.5
